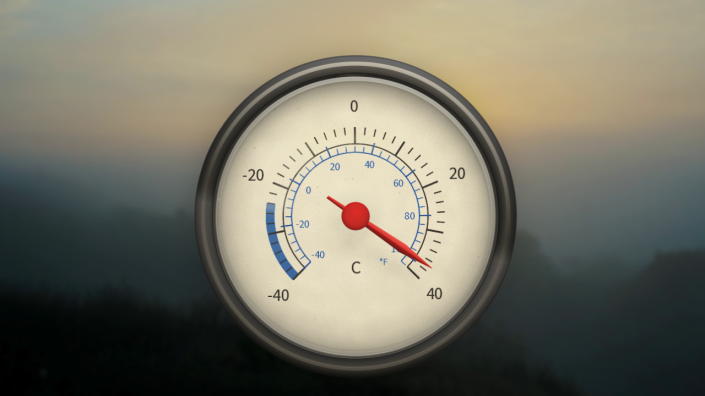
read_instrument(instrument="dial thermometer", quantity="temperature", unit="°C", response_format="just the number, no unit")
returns 37
